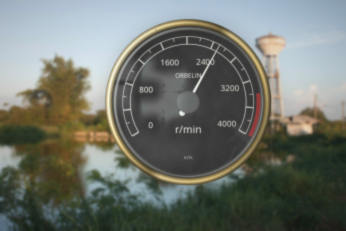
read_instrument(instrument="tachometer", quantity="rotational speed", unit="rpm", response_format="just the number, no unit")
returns 2500
